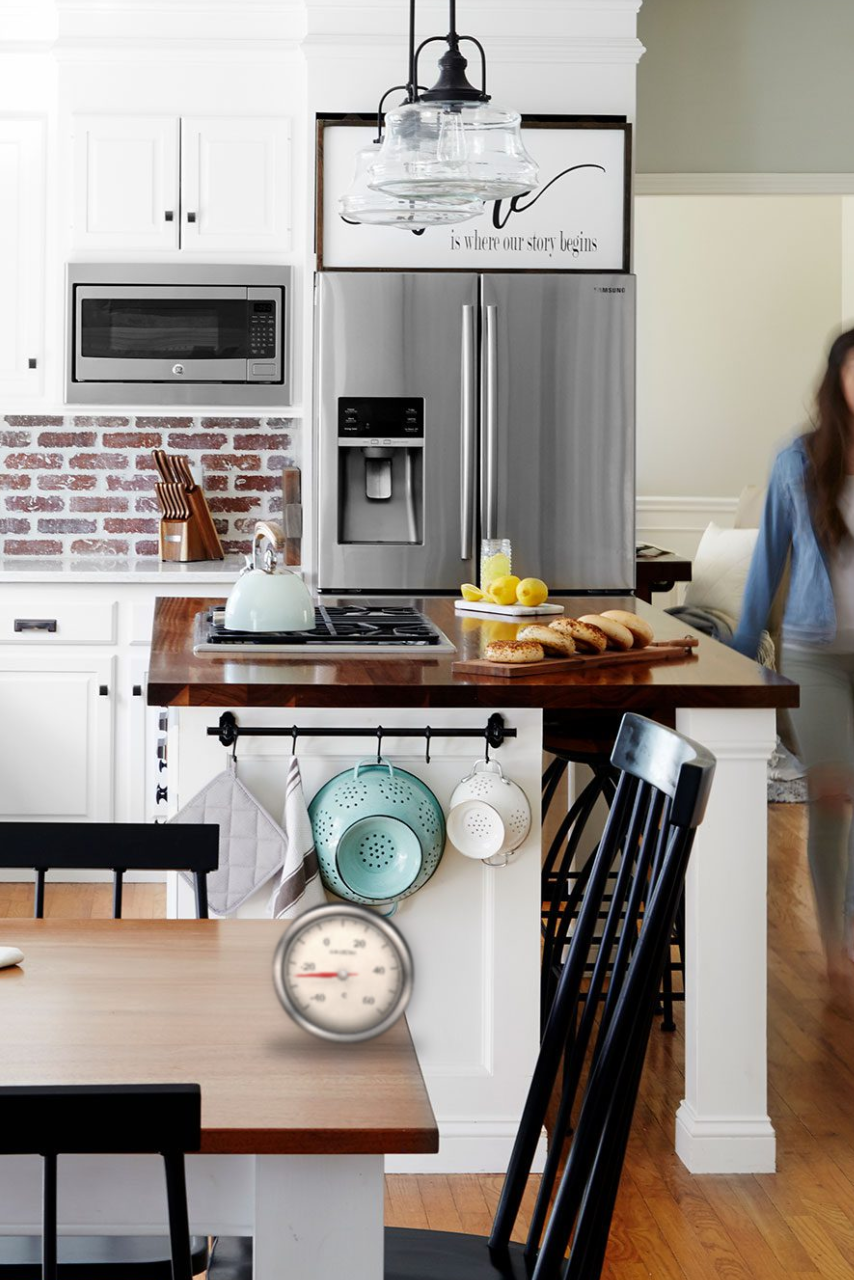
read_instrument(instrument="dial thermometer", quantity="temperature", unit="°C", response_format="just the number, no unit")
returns -25
